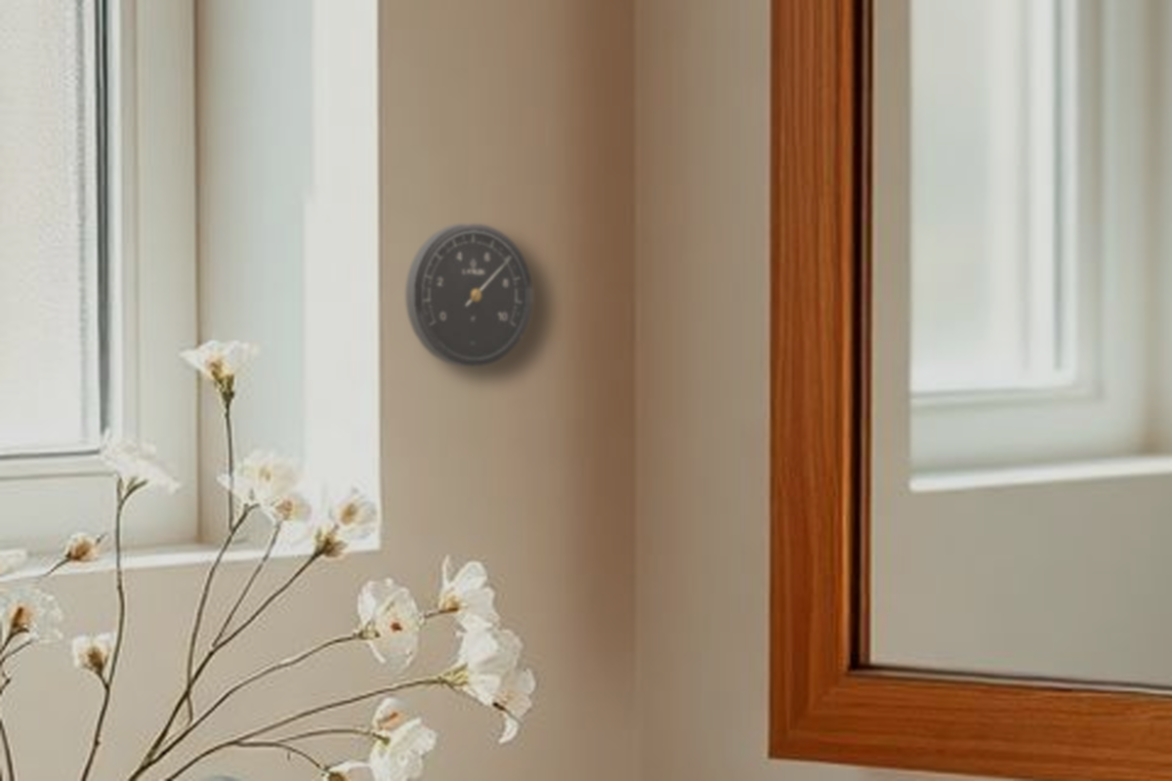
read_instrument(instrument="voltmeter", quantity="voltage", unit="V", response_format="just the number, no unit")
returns 7
